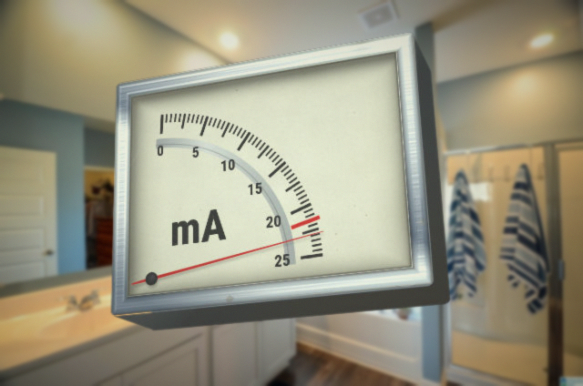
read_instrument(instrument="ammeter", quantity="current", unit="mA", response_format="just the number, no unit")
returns 23
